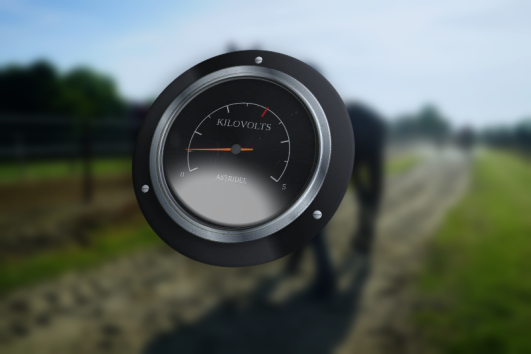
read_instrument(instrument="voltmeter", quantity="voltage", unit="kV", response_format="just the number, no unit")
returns 0.5
